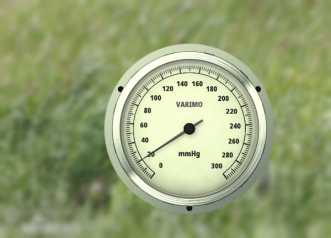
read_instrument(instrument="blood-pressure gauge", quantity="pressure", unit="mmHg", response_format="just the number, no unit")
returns 20
